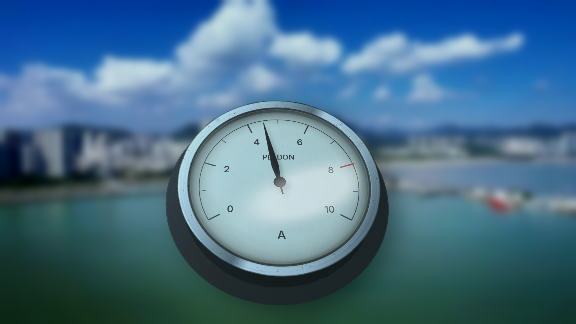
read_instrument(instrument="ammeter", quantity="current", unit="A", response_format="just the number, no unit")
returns 4.5
